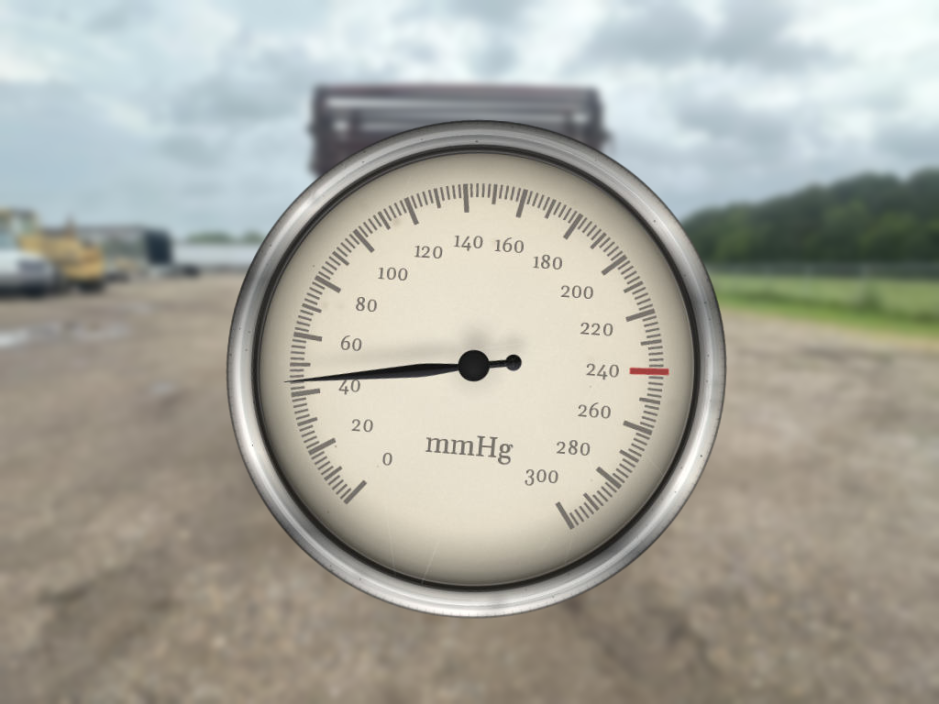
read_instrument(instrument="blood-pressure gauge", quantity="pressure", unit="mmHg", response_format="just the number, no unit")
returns 44
